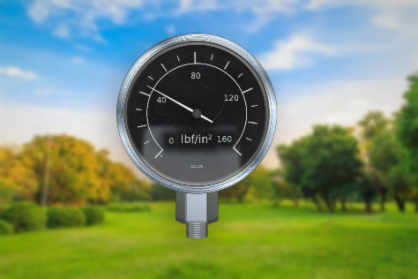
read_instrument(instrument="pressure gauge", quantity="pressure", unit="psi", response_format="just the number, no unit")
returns 45
